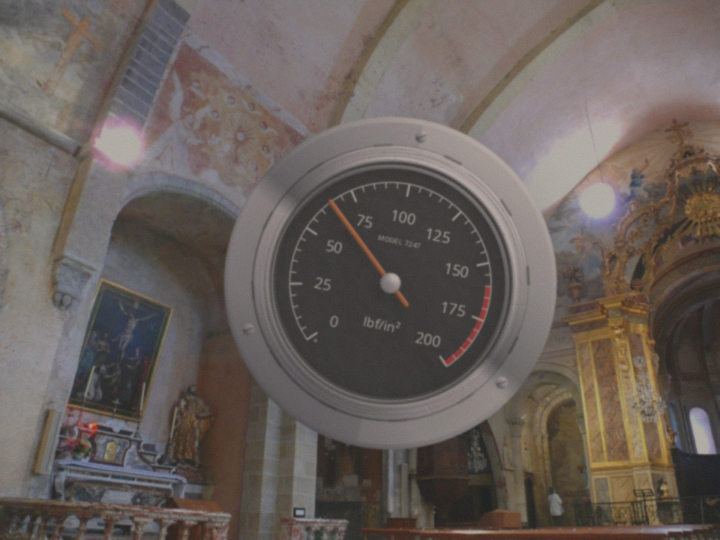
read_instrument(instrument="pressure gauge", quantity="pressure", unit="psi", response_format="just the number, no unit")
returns 65
